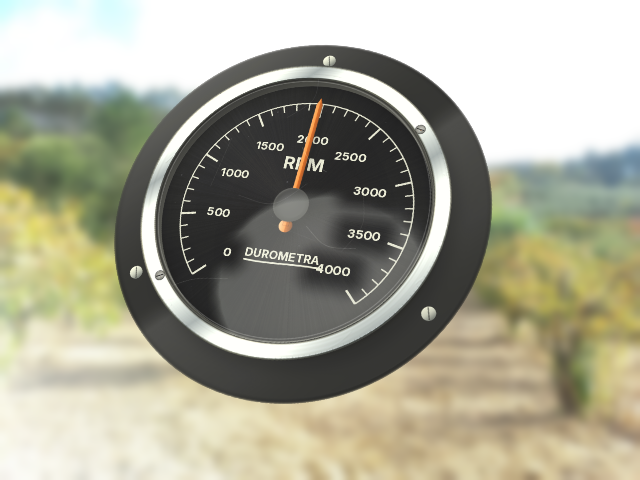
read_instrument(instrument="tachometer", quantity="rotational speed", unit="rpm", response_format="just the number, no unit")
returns 2000
